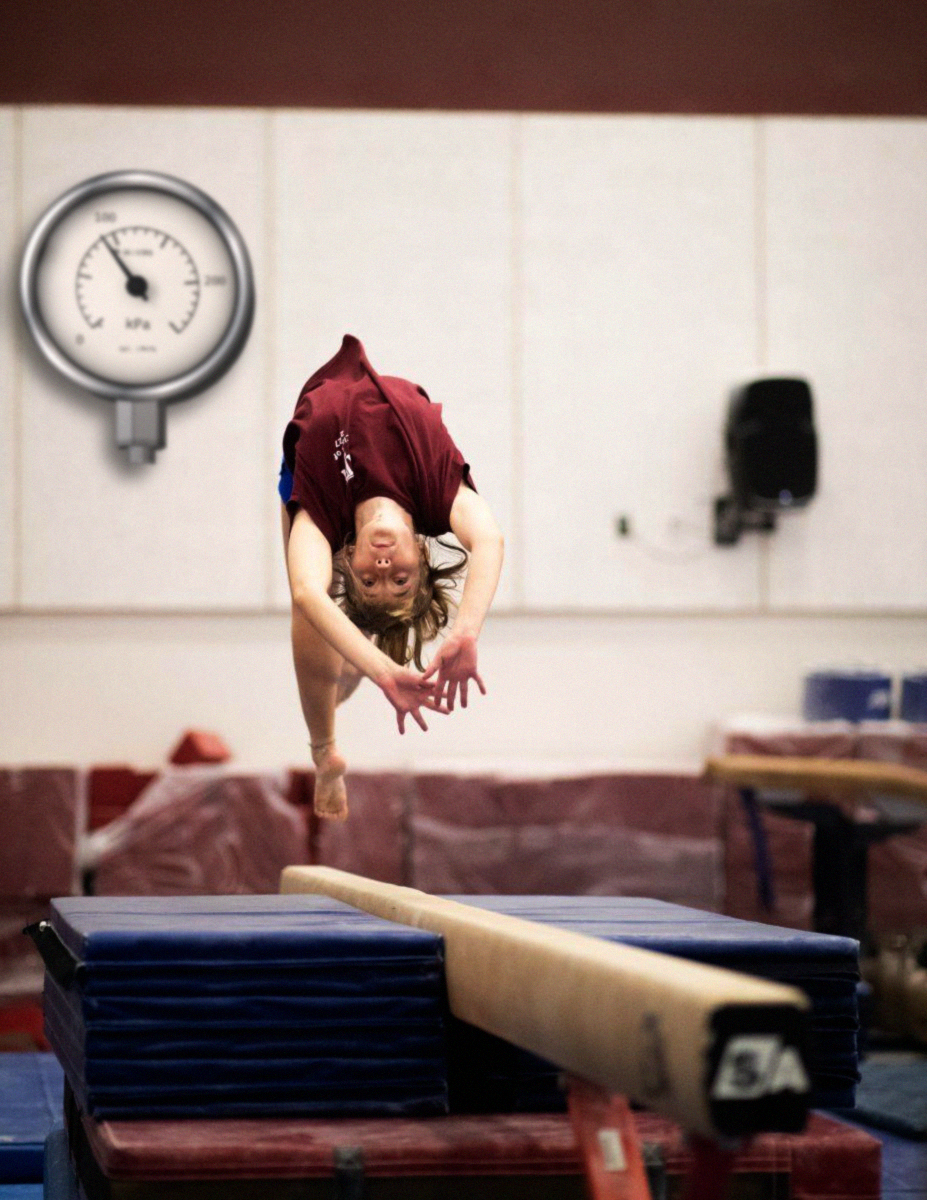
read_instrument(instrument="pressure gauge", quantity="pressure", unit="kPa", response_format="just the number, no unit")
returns 90
